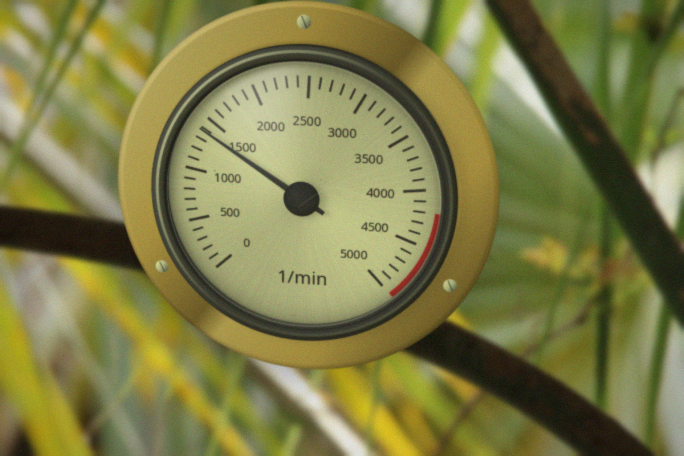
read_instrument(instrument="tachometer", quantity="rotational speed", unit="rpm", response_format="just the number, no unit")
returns 1400
